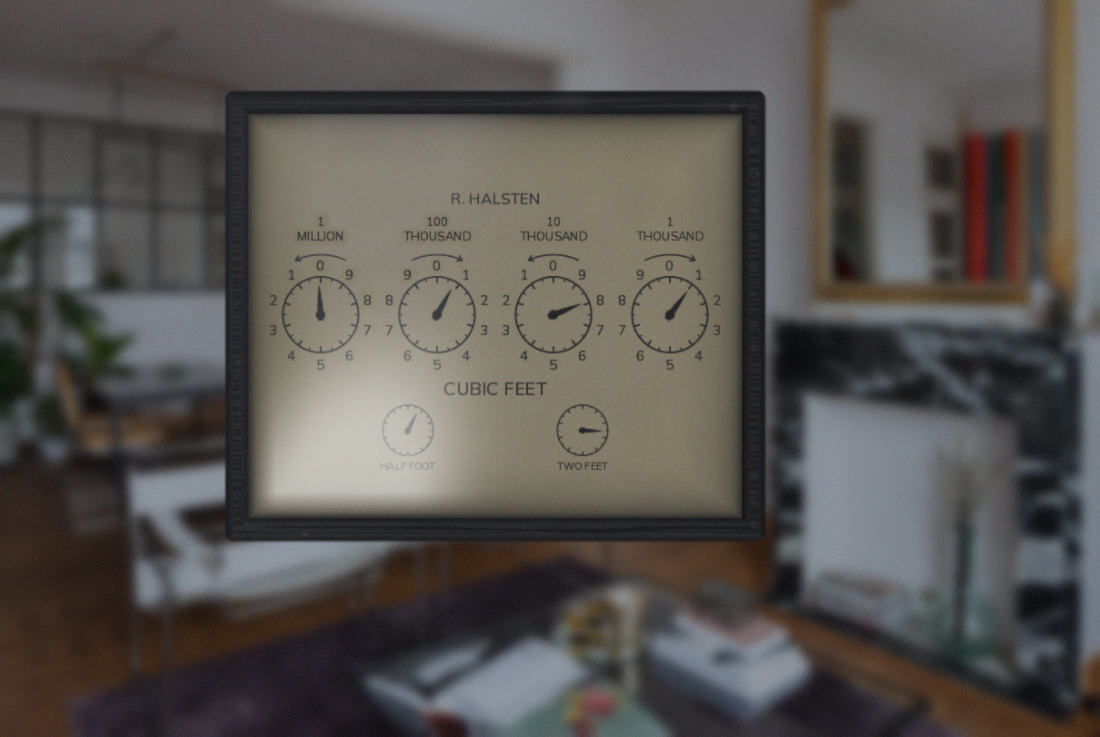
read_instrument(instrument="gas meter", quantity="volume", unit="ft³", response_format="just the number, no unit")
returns 8100
